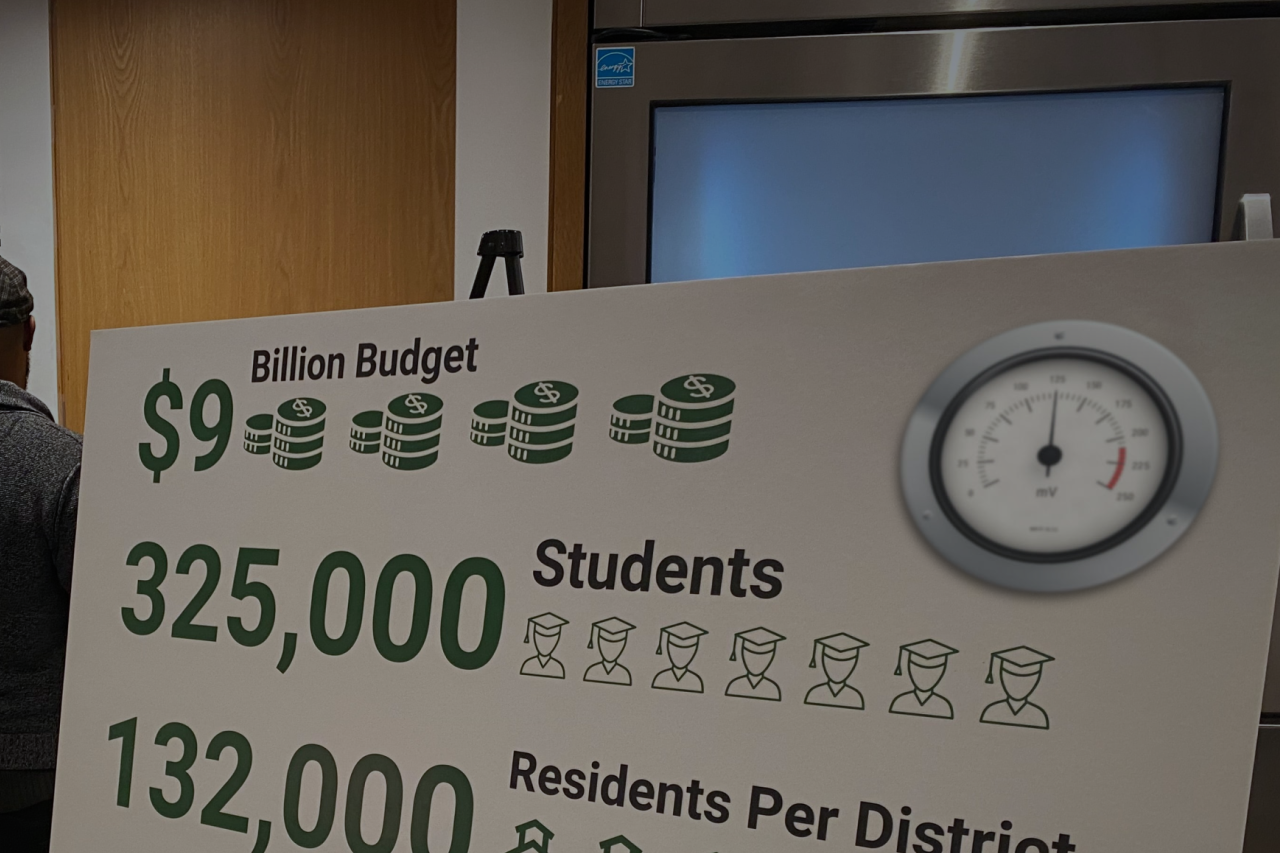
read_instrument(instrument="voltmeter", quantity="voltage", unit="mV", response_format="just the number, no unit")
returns 125
